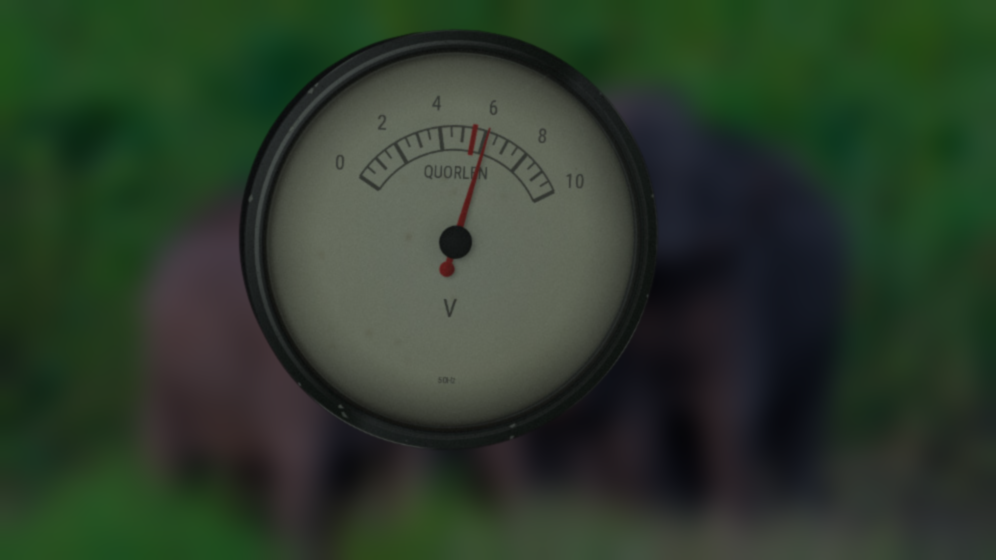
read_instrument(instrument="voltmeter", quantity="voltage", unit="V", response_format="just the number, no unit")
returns 6
